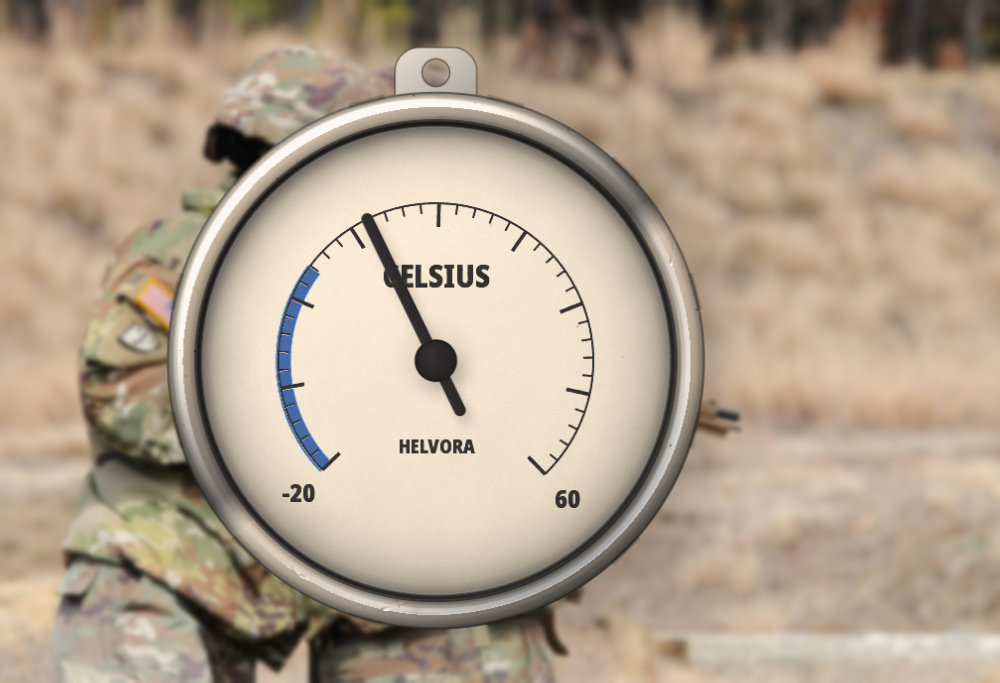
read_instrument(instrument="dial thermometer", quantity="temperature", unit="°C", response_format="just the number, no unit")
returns 12
